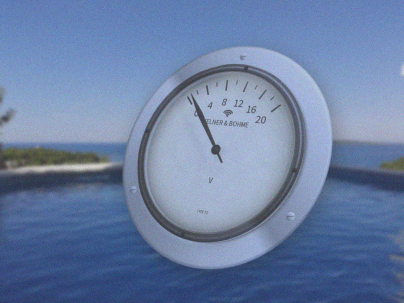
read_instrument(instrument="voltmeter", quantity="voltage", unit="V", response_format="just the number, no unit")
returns 1
